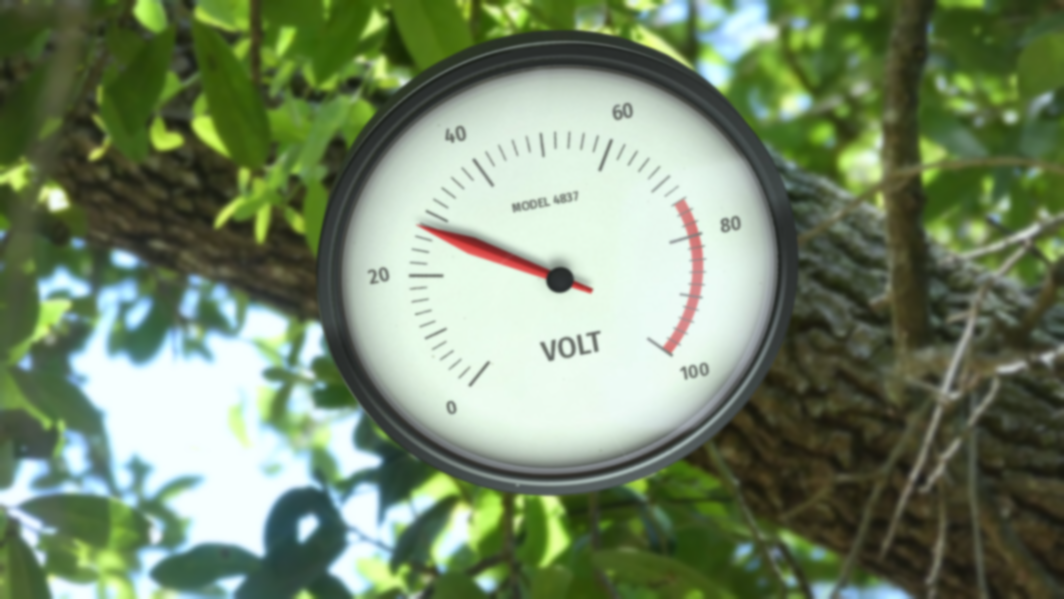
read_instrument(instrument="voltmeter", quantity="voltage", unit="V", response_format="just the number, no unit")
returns 28
